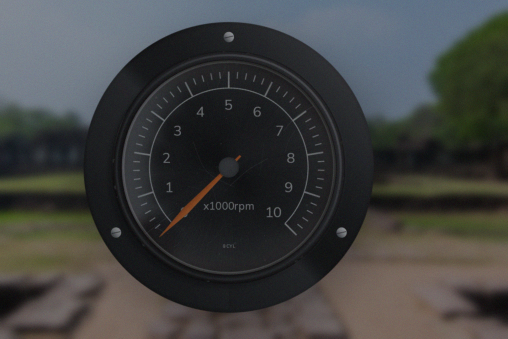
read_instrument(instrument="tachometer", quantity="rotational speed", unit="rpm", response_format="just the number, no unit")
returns 0
